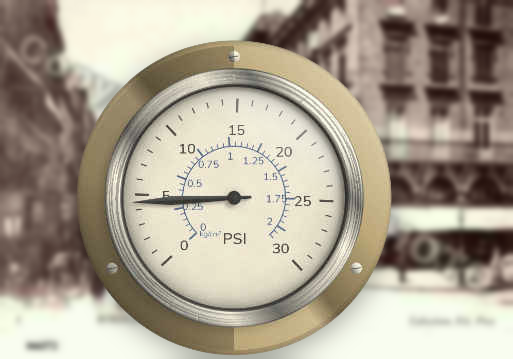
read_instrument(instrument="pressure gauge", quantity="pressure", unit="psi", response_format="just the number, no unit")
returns 4.5
